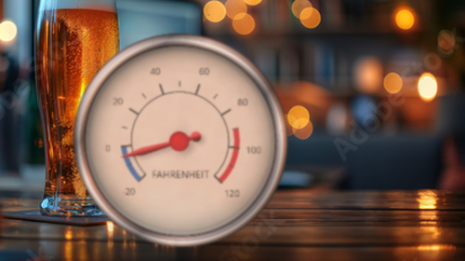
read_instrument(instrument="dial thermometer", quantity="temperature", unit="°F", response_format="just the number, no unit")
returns -5
